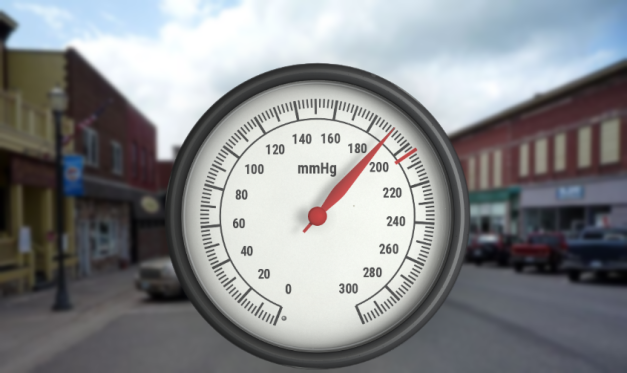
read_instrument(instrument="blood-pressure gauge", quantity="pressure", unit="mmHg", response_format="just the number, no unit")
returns 190
